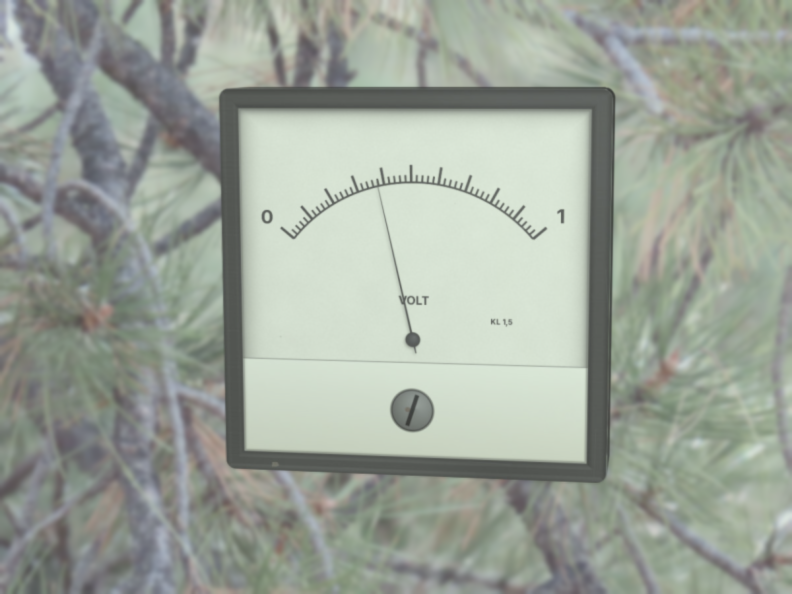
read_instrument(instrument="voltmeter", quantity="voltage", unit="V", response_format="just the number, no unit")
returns 0.38
